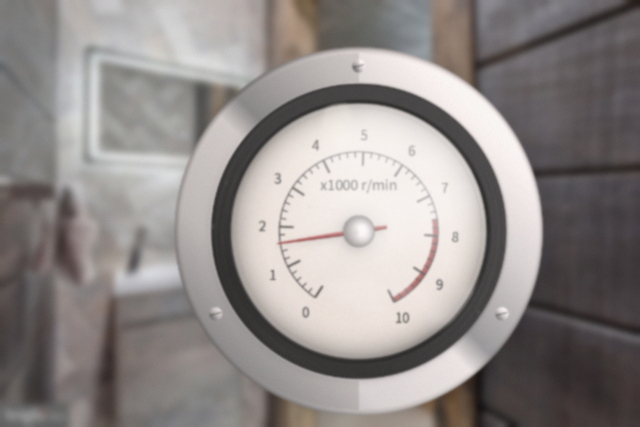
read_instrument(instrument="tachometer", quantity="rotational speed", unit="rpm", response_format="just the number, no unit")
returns 1600
